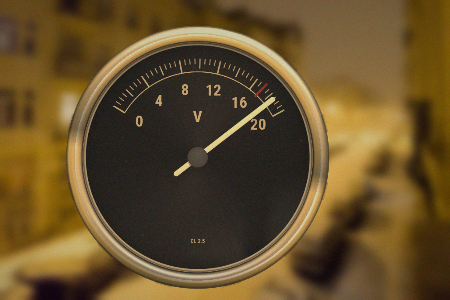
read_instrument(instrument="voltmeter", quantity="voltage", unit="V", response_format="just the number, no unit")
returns 18.5
